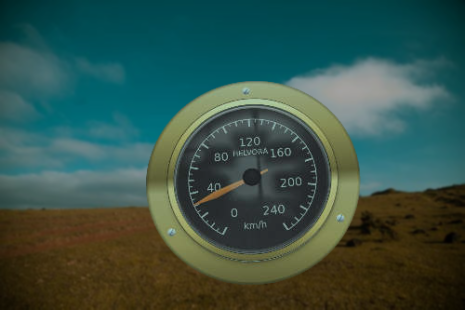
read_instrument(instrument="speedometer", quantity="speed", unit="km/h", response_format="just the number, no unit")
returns 30
